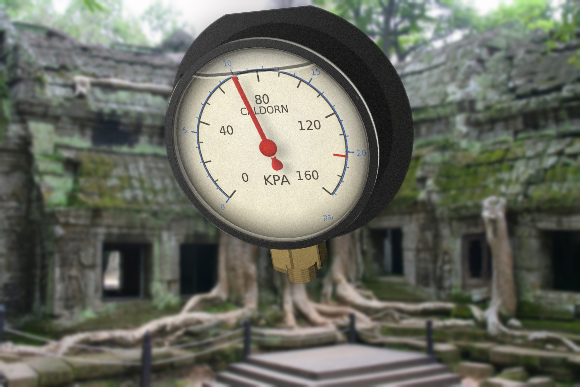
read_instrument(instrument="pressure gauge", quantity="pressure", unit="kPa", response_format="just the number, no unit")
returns 70
